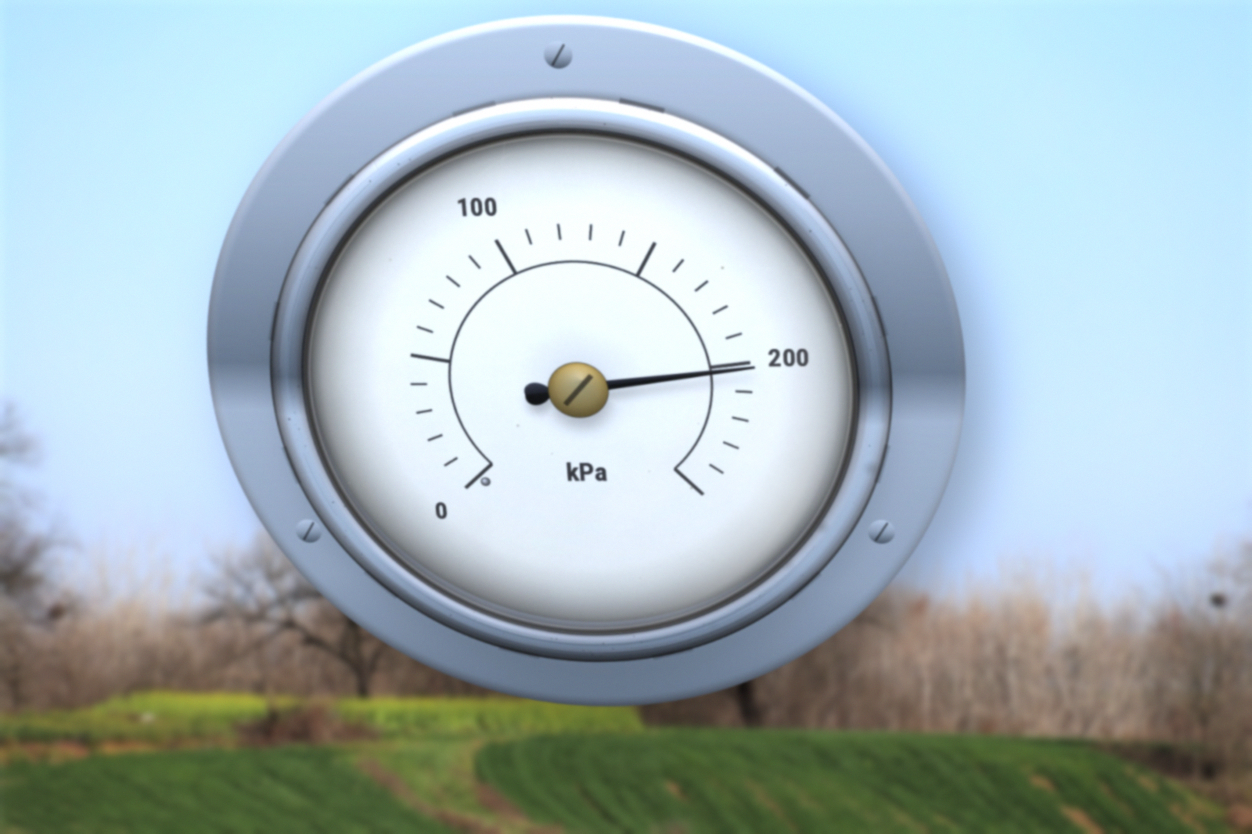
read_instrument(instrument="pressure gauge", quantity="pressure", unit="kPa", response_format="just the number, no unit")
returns 200
